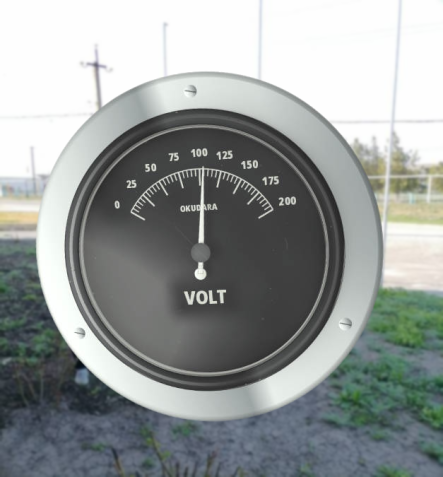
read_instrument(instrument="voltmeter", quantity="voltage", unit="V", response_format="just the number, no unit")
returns 105
